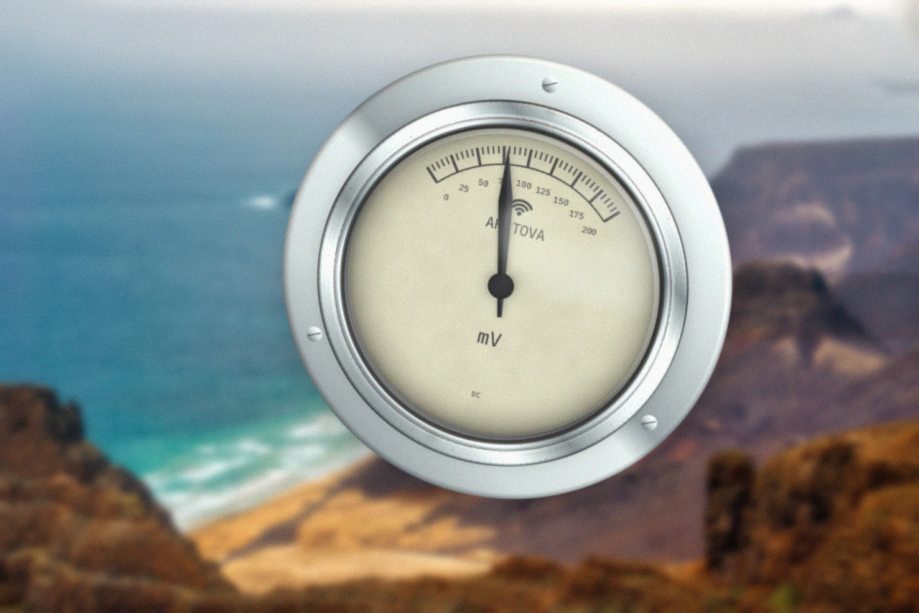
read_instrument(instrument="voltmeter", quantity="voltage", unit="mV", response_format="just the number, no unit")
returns 80
